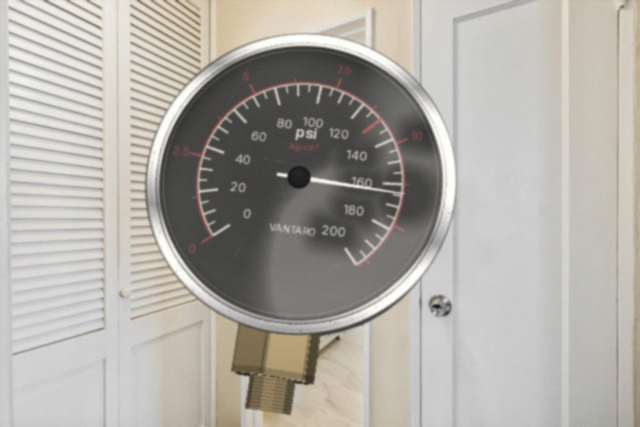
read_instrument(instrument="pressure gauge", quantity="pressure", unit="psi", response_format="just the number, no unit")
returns 165
